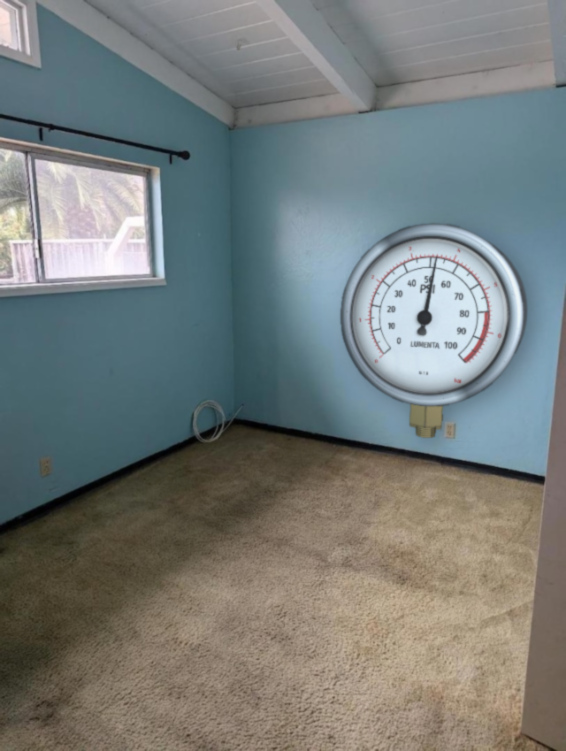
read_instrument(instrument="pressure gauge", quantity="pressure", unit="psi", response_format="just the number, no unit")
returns 52.5
